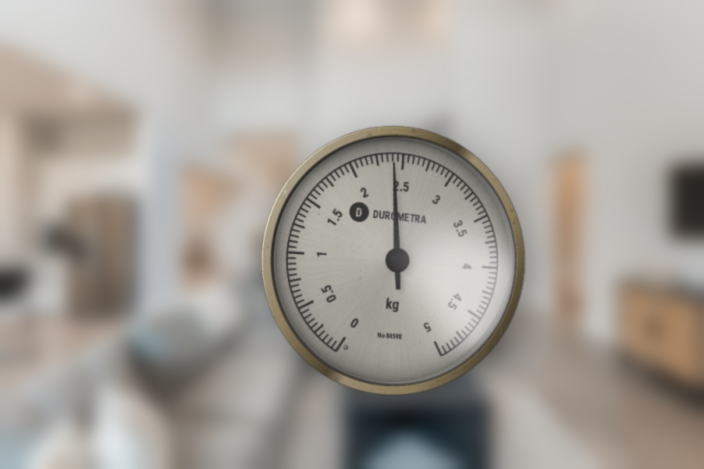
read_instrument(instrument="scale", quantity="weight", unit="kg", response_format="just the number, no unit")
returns 2.4
